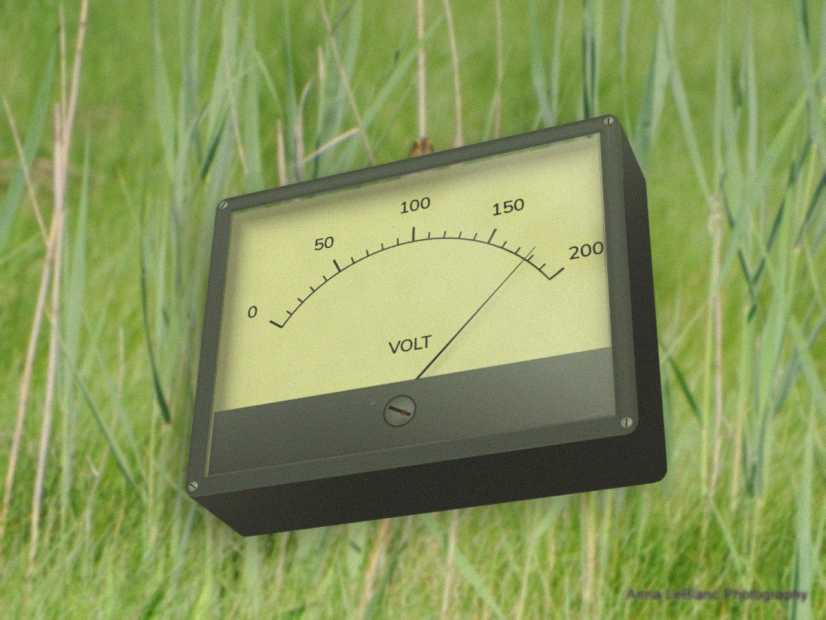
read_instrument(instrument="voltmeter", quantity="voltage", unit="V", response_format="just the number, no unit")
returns 180
